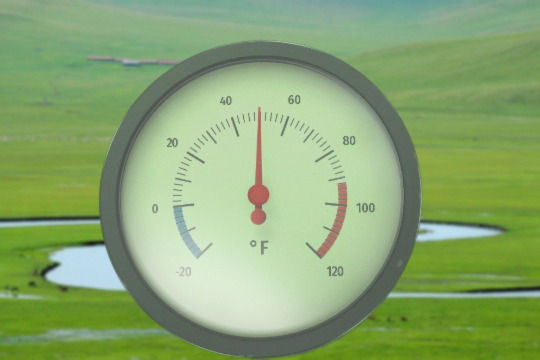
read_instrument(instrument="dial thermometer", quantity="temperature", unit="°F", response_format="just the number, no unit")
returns 50
